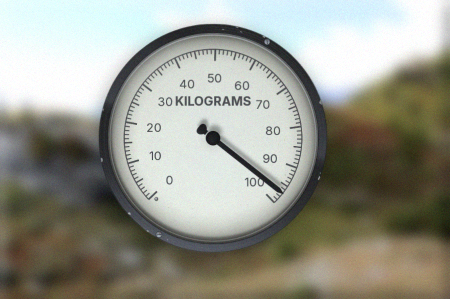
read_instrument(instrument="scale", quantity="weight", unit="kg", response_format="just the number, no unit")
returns 97
